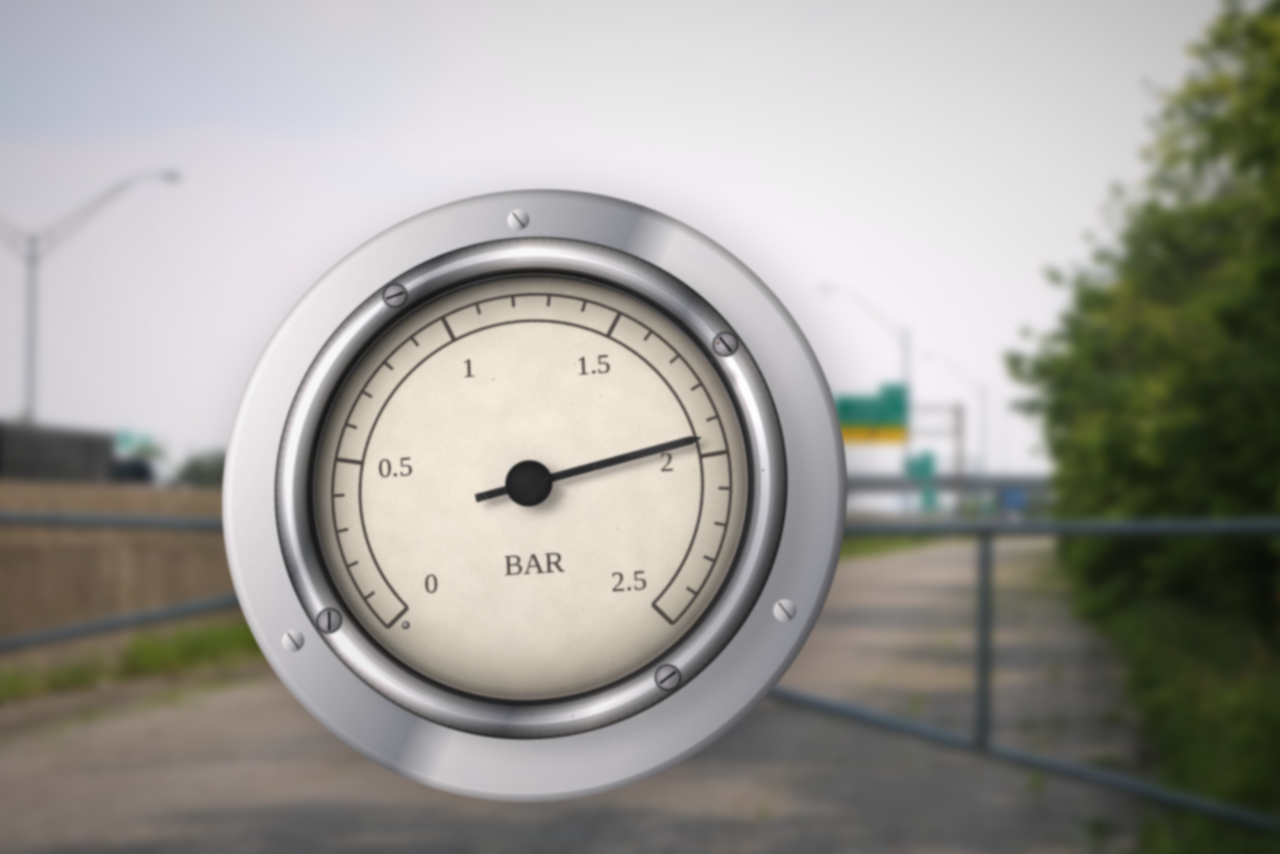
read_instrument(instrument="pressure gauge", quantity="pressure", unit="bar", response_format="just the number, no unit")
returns 1.95
